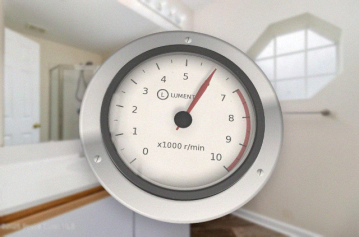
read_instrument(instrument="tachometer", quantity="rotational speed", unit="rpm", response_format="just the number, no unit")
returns 6000
